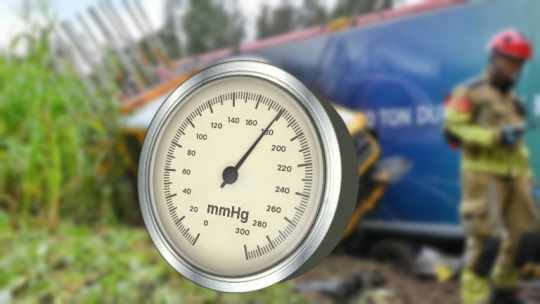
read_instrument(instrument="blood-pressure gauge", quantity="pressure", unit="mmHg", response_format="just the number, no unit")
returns 180
